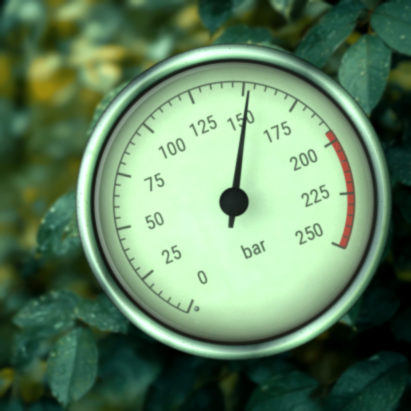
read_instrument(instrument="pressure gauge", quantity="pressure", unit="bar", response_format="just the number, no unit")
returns 152.5
